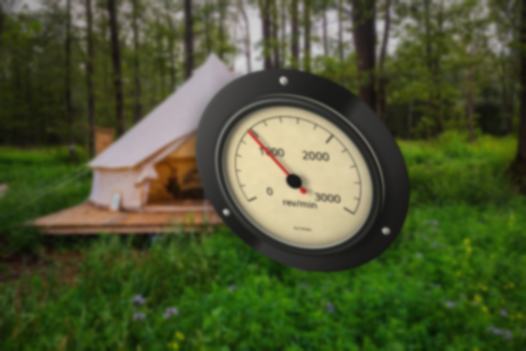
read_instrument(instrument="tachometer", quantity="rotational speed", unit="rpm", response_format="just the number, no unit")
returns 1000
